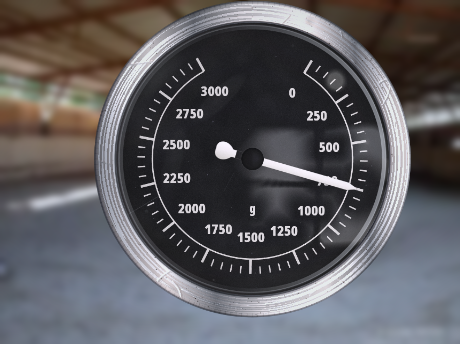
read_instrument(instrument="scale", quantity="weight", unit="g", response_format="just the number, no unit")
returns 750
